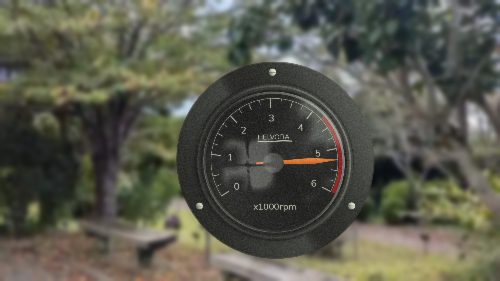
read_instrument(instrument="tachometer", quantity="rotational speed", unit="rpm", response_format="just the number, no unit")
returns 5250
